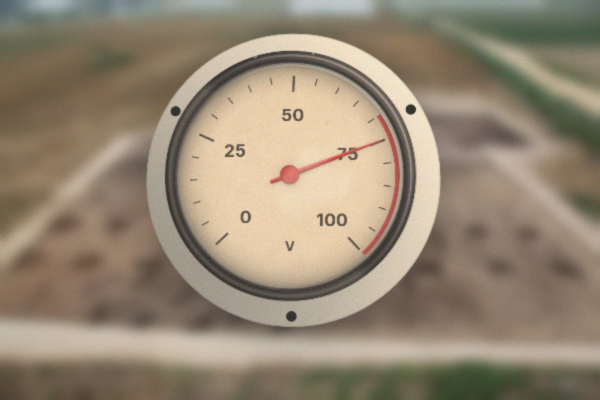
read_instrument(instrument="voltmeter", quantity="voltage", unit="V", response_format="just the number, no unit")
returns 75
